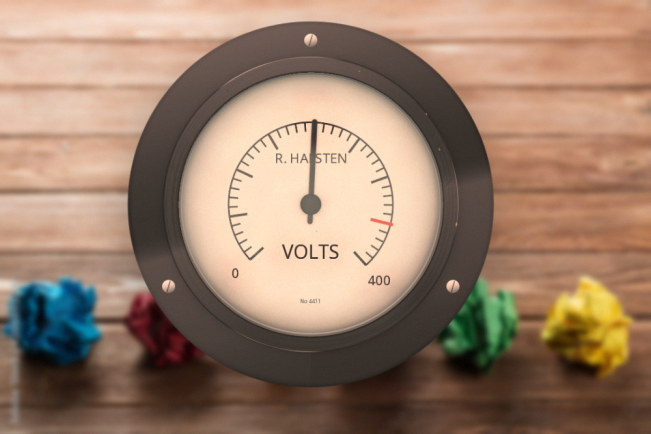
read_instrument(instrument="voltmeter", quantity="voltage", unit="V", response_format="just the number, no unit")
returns 200
